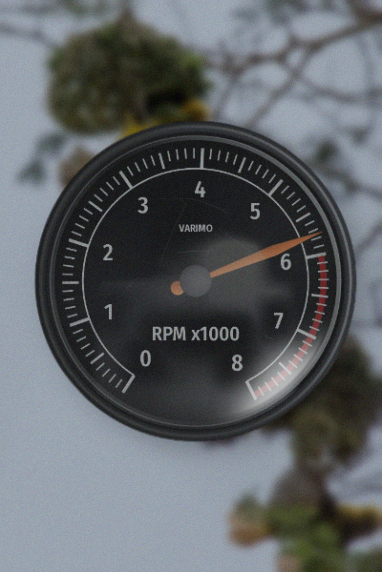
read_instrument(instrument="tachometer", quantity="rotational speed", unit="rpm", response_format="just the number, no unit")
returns 5750
